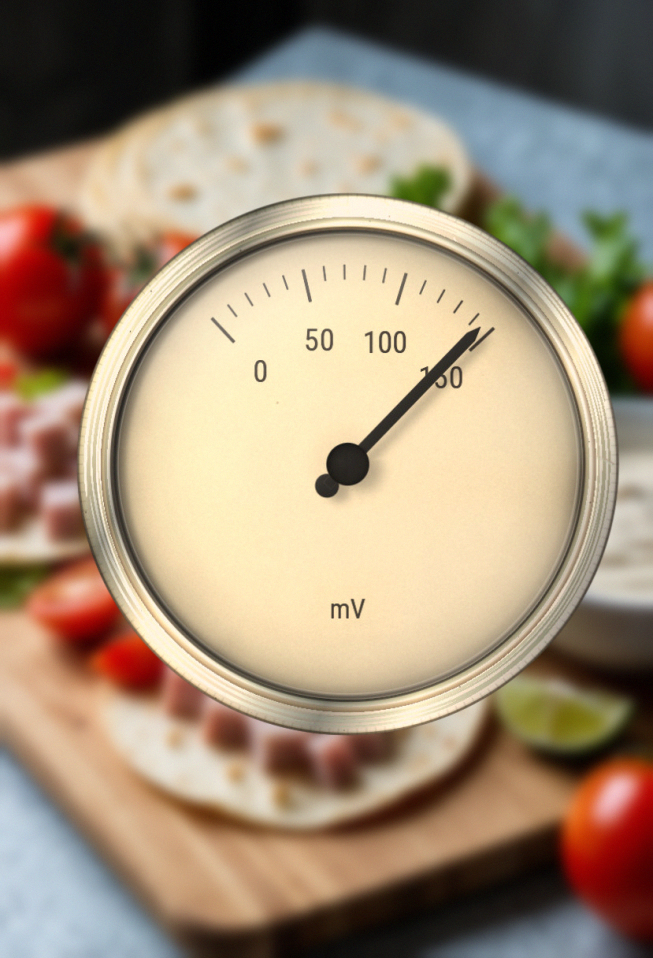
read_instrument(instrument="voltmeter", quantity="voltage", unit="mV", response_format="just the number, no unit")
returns 145
